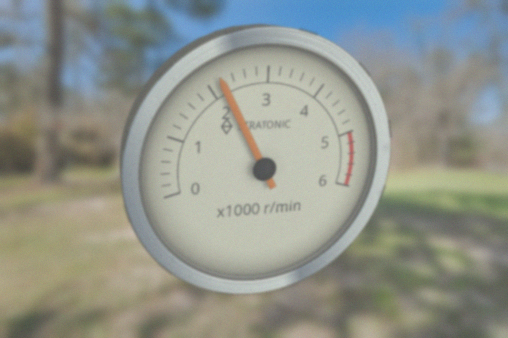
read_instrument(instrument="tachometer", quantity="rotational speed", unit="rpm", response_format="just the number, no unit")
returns 2200
